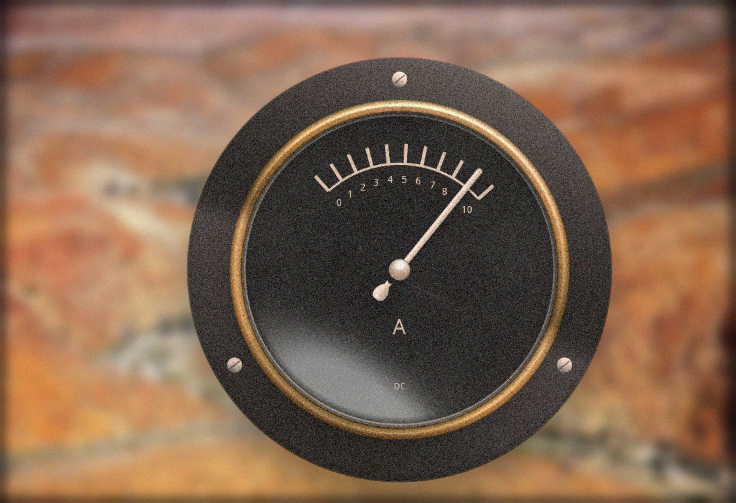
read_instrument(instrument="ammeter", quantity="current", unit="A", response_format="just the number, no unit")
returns 9
